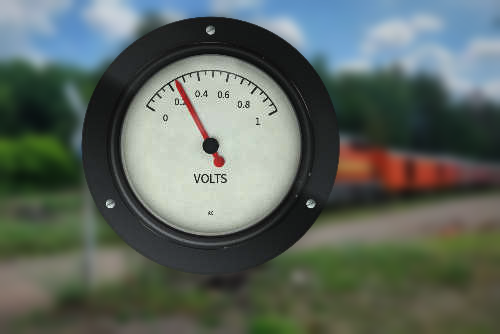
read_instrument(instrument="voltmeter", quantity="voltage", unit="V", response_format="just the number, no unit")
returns 0.25
